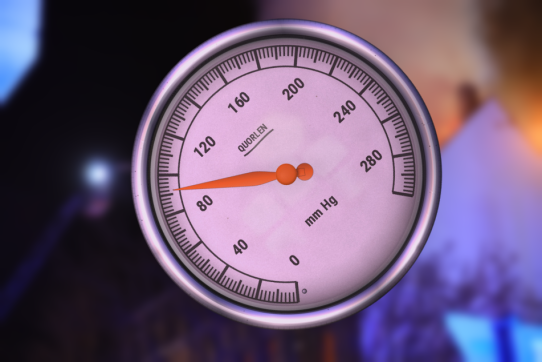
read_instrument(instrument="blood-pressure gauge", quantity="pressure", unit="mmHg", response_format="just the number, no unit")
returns 92
